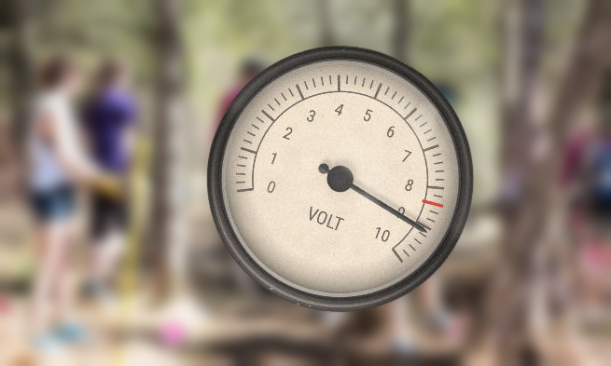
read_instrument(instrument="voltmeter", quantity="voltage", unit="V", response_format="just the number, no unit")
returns 9.1
